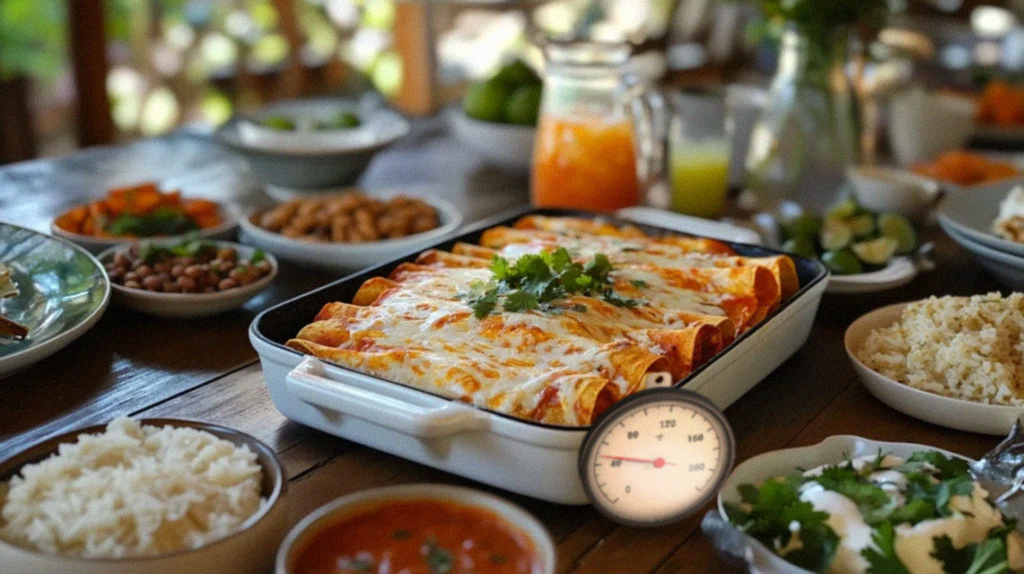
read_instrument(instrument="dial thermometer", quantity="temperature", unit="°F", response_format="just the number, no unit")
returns 50
